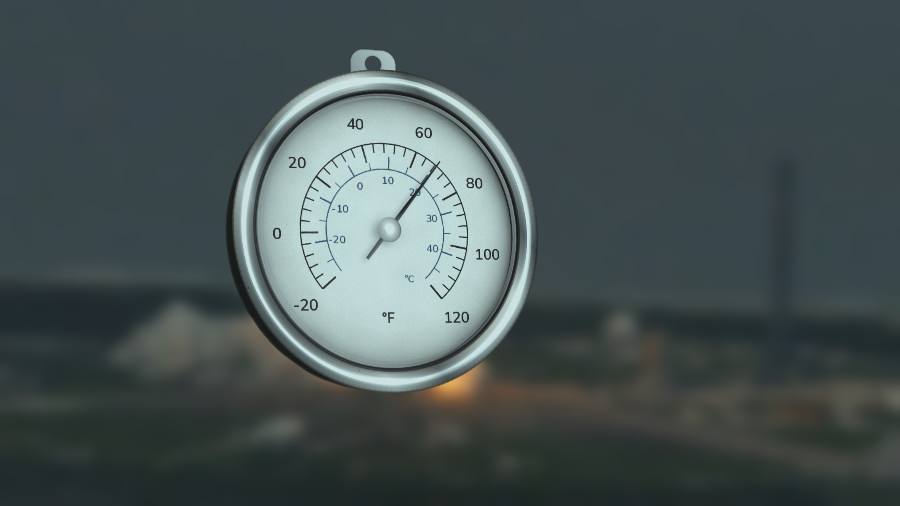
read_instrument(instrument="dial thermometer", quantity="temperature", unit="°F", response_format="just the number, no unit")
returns 68
